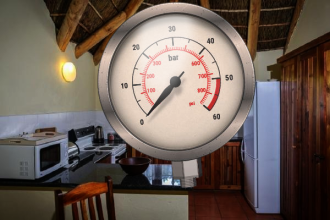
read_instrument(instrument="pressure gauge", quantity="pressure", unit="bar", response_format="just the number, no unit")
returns 0
